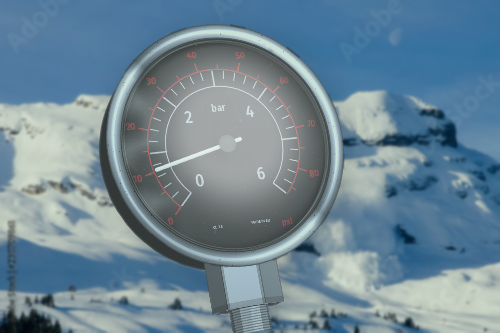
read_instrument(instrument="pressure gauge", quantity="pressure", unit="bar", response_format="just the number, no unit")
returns 0.7
